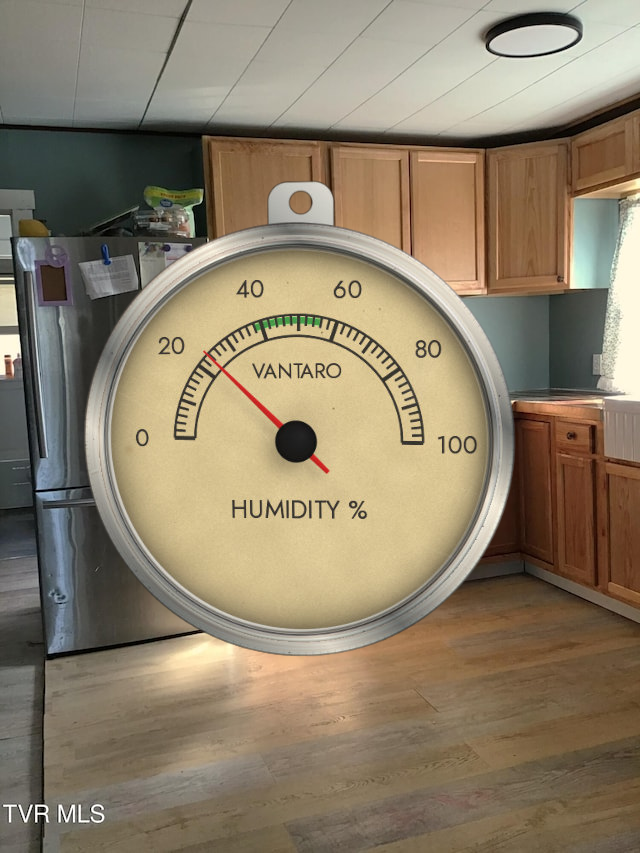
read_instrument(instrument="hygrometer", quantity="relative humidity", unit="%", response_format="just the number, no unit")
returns 24
